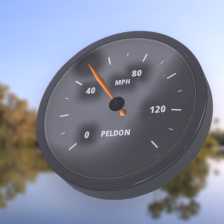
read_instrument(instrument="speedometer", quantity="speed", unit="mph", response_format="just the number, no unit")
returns 50
